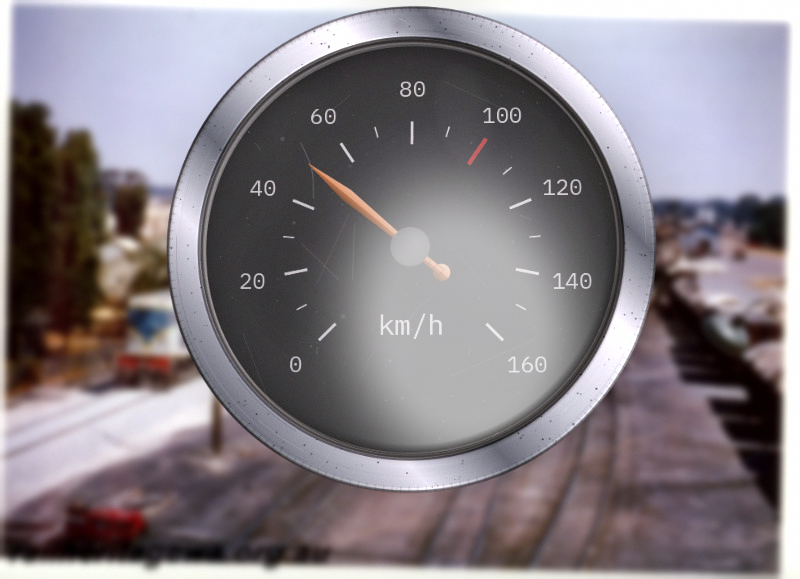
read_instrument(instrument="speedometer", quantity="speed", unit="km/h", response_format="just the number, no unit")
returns 50
